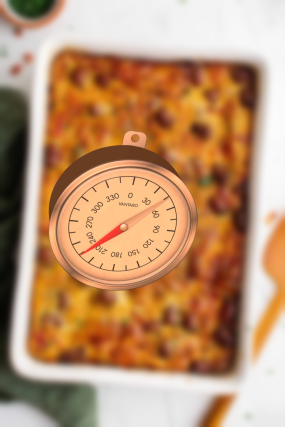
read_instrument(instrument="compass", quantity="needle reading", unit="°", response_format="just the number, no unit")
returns 225
